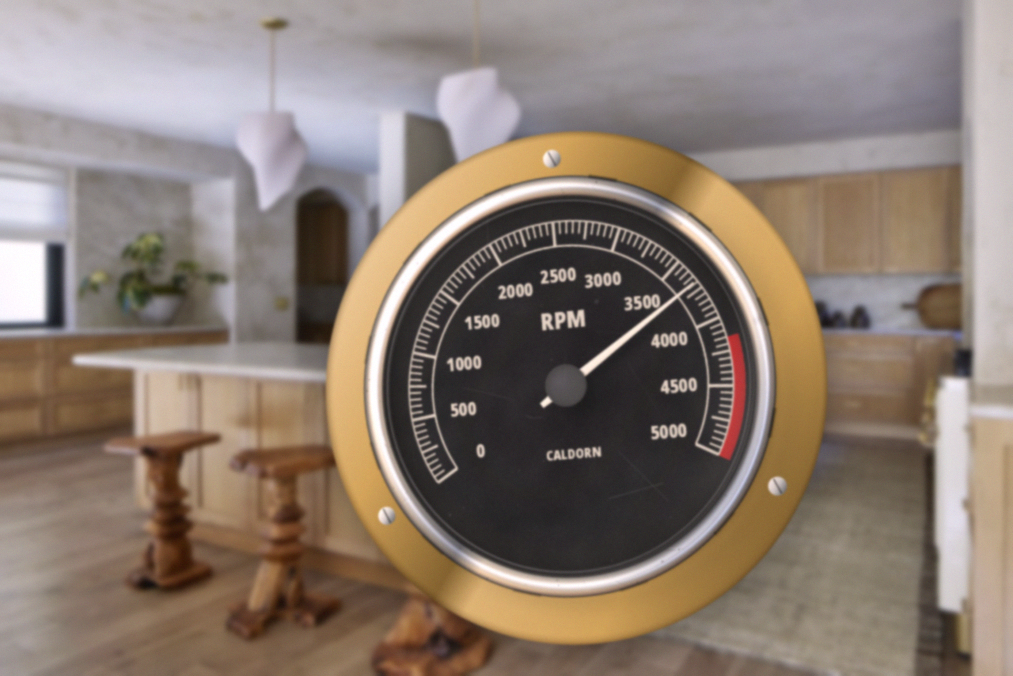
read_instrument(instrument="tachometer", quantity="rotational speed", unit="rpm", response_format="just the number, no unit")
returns 3700
